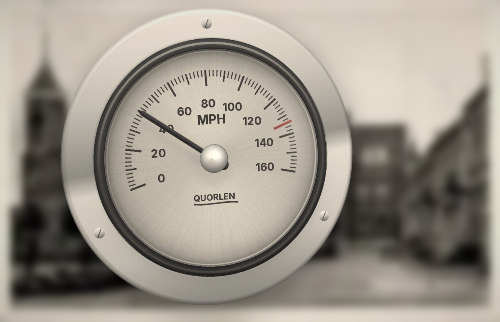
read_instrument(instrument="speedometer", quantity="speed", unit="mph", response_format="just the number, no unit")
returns 40
